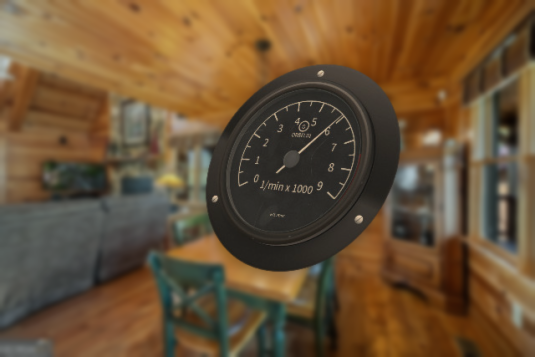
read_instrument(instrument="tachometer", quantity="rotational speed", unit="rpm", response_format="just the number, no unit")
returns 6000
